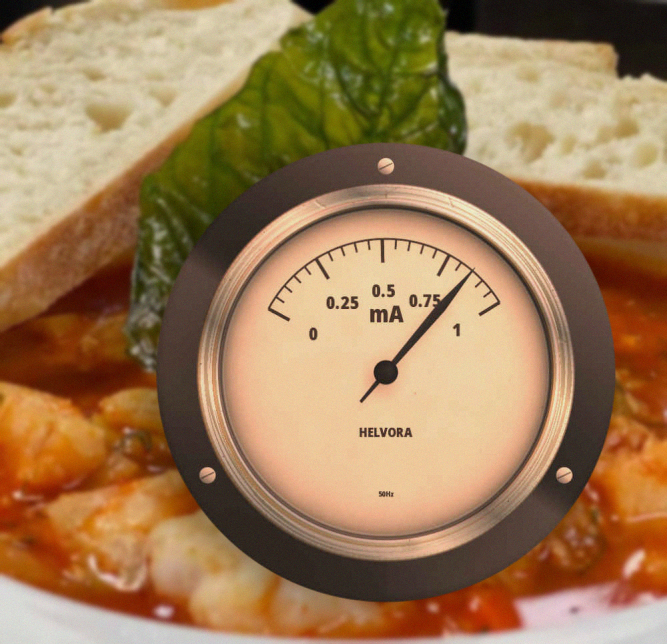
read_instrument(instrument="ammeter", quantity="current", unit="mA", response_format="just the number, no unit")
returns 0.85
